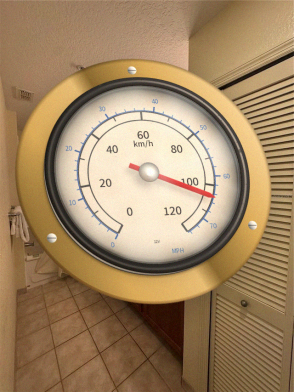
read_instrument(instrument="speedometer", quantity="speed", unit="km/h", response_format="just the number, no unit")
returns 105
